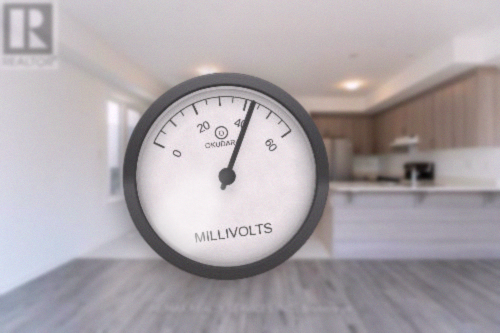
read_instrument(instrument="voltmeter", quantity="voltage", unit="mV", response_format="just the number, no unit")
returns 42.5
